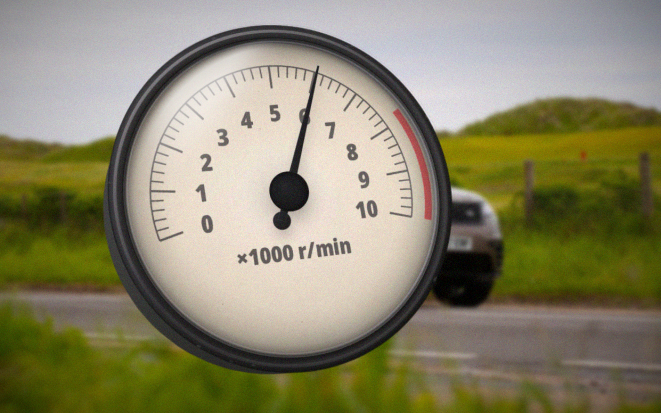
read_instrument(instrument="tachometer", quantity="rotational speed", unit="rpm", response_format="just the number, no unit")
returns 6000
